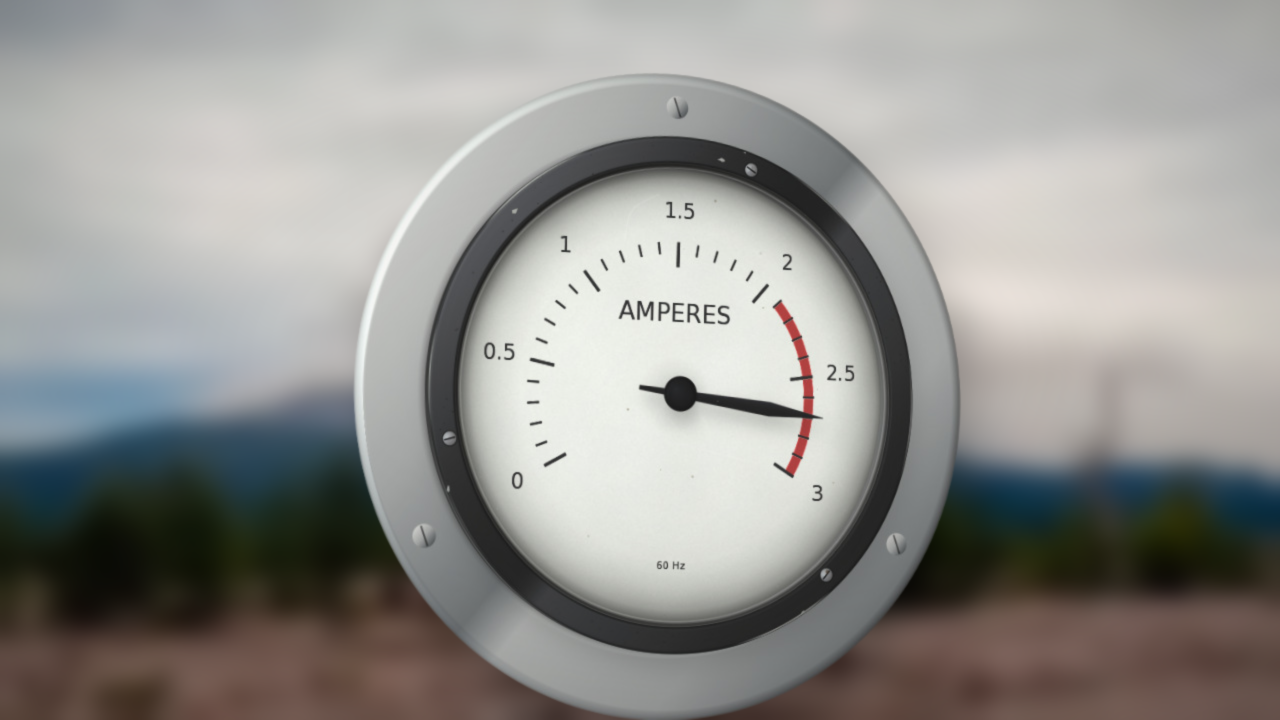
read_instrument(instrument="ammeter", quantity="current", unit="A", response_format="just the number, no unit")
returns 2.7
